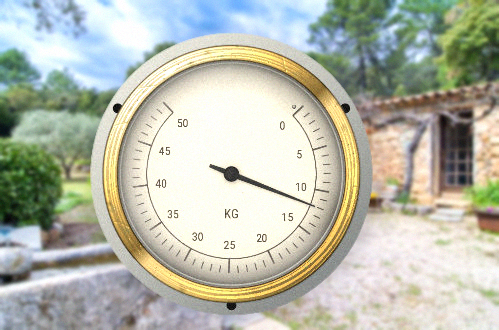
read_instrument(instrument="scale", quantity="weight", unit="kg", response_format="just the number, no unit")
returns 12
